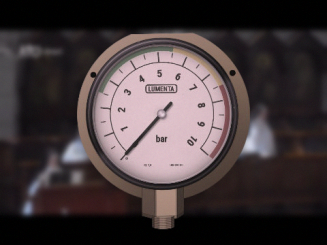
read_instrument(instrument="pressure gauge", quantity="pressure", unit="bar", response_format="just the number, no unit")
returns 0
